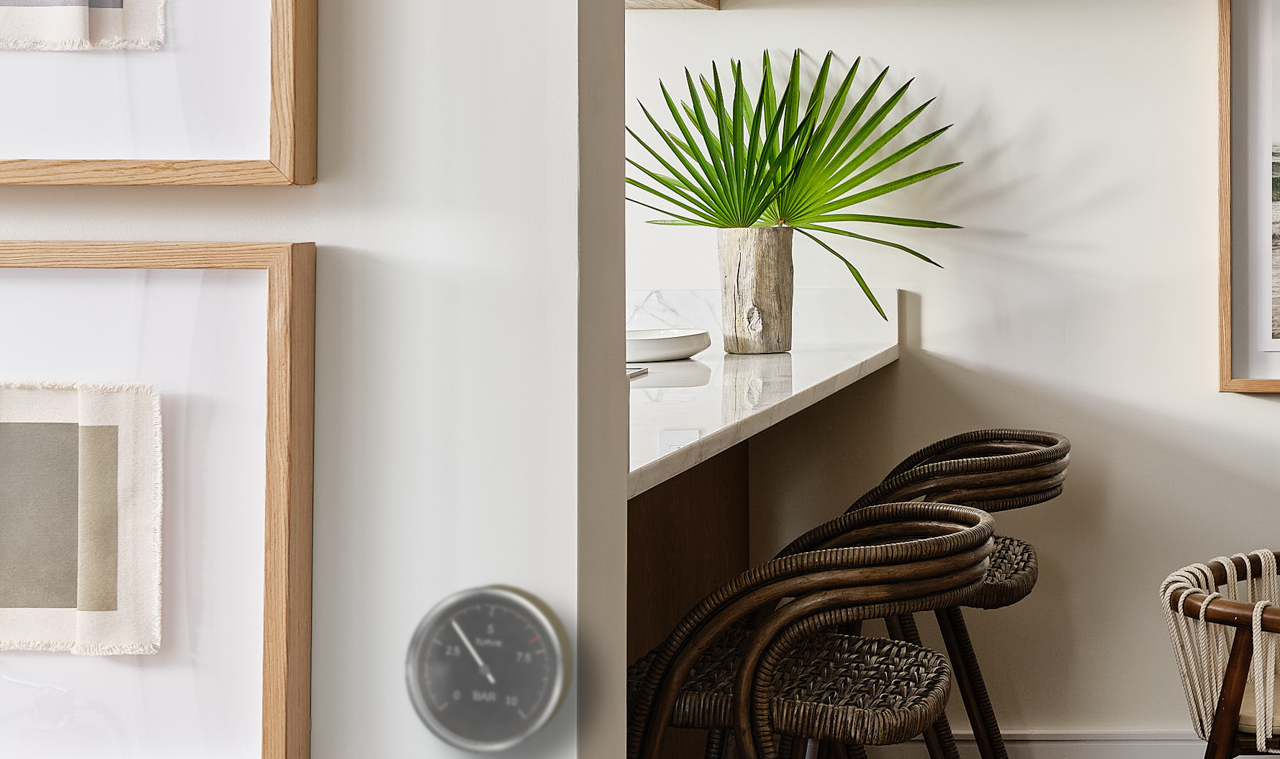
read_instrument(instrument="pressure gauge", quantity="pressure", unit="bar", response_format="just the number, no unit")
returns 3.5
